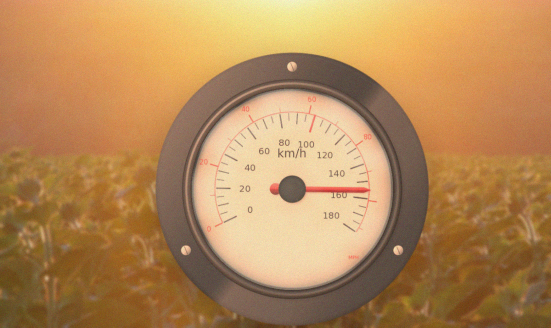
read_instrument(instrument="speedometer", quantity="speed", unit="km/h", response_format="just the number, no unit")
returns 155
